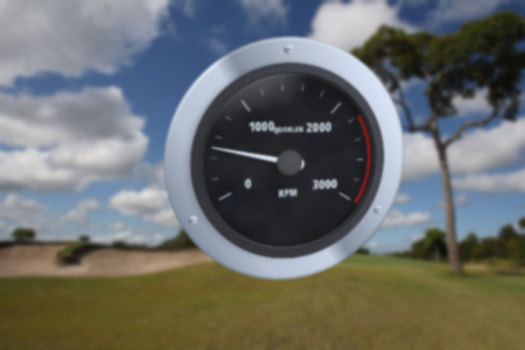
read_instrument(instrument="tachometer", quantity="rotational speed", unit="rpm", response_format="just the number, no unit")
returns 500
